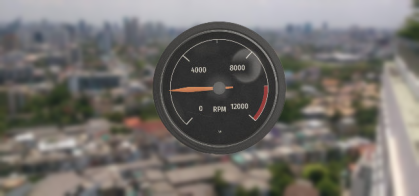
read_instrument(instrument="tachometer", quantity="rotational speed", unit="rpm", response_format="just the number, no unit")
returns 2000
